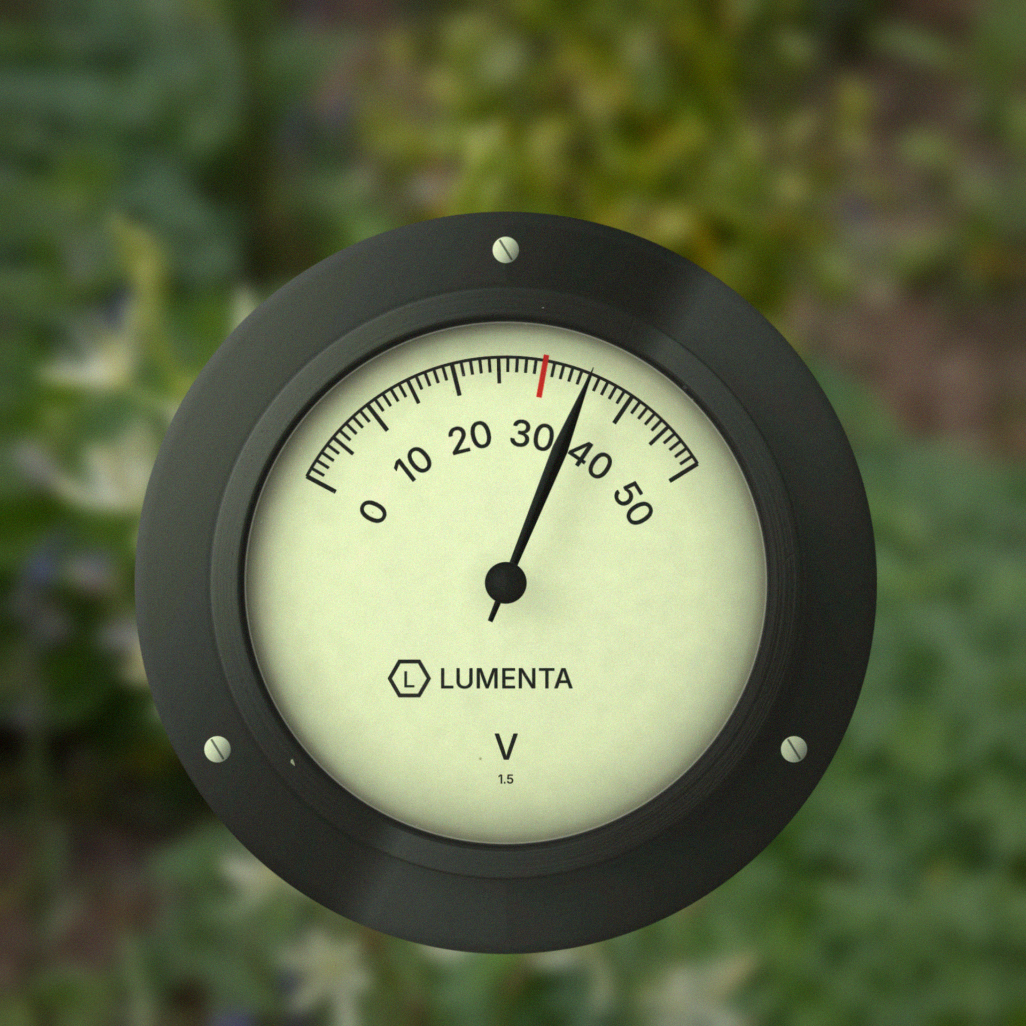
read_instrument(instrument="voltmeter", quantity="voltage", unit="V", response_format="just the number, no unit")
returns 35
